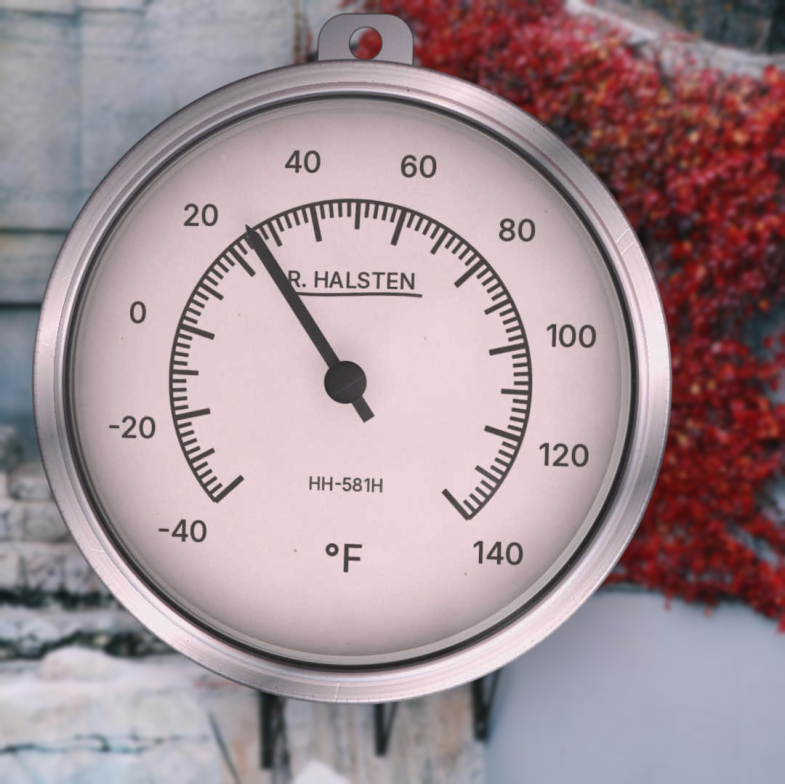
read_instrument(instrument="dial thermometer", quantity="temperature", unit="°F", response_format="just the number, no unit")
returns 26
